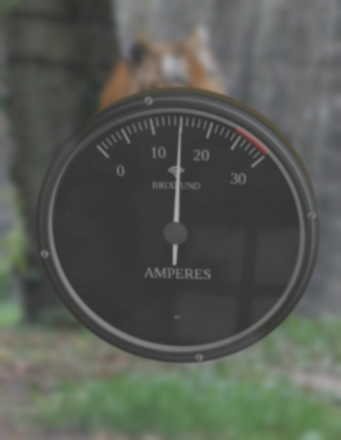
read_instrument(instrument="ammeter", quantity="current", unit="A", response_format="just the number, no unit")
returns 15
